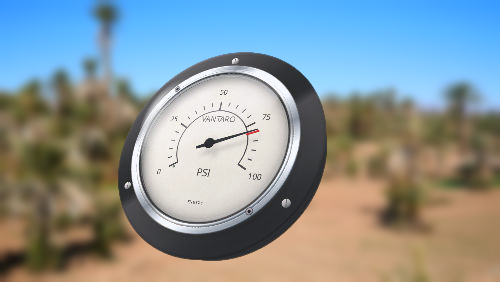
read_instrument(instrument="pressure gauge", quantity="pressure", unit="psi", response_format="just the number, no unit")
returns 80
